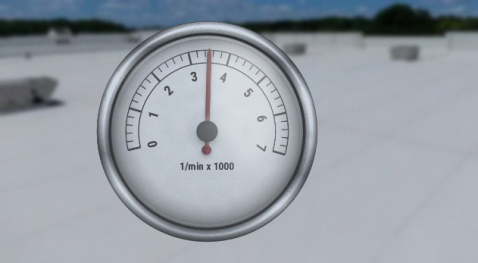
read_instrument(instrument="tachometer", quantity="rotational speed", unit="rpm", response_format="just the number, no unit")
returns 3500
